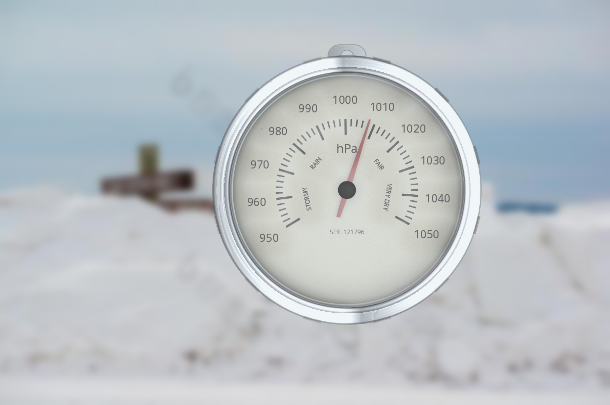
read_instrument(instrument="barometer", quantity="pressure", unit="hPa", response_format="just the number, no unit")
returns 1008
